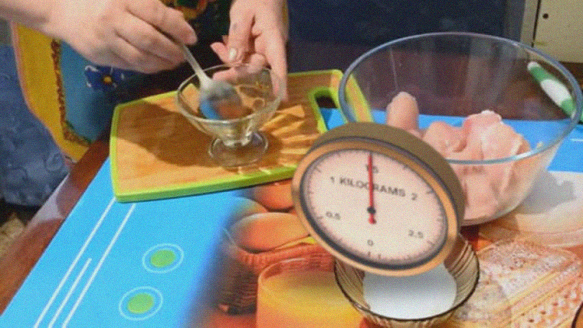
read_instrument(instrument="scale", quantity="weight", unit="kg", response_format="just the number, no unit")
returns 1.5
